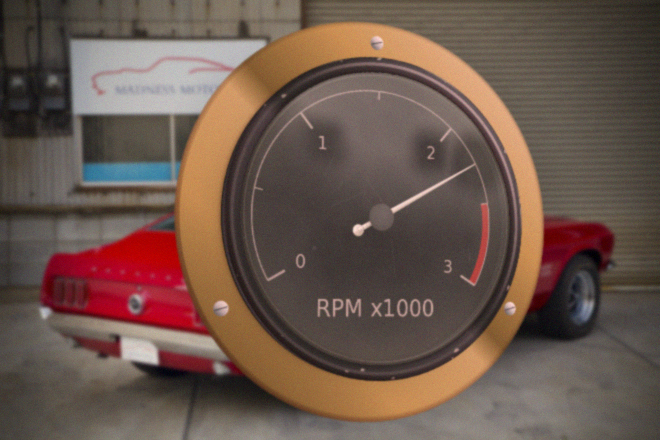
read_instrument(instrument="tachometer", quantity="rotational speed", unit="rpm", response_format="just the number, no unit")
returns 2250
